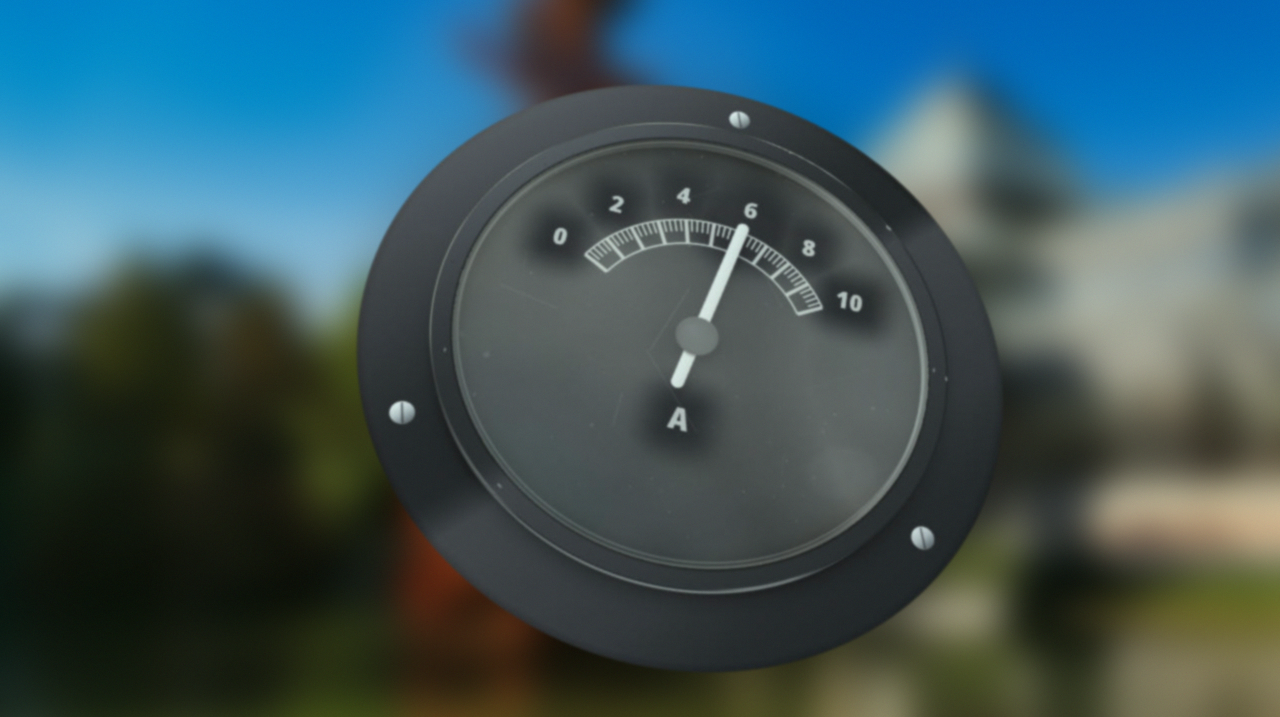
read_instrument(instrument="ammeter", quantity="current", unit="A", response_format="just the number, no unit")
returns 6
